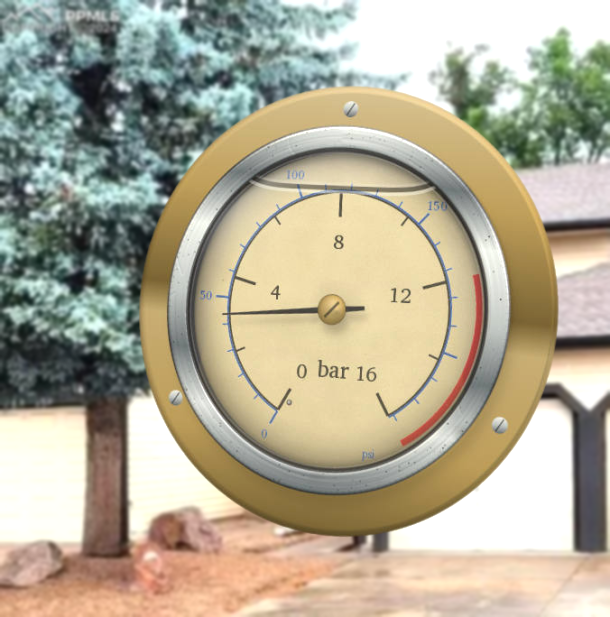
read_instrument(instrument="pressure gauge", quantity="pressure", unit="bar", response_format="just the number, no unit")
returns 3
